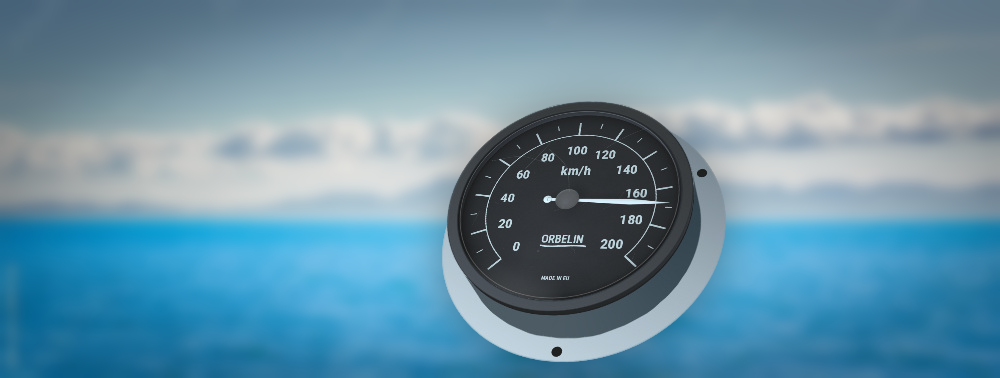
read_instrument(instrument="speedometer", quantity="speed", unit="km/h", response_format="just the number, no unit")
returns 170
